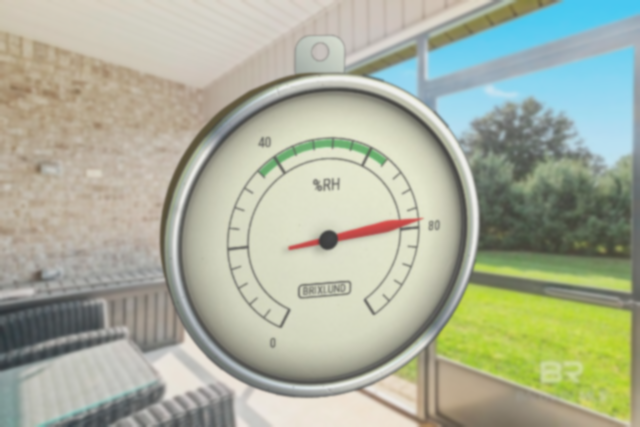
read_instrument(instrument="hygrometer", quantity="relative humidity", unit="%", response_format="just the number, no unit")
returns 78
